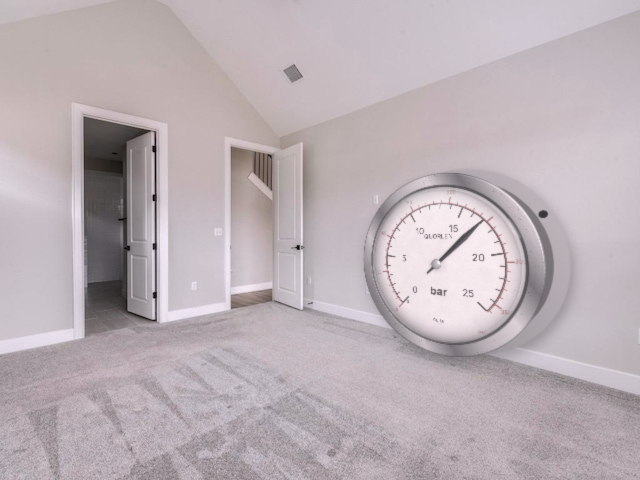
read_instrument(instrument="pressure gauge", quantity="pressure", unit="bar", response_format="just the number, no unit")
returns 17
